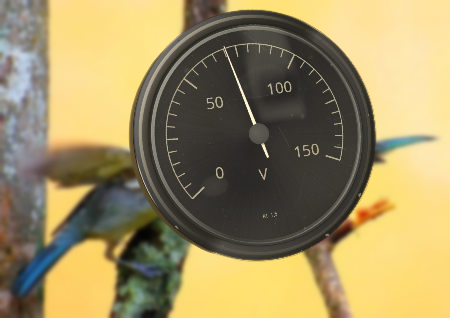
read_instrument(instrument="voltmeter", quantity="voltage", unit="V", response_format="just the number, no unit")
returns 70
